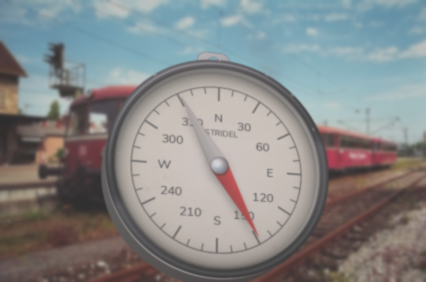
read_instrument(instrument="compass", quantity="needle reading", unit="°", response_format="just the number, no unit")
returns 150
